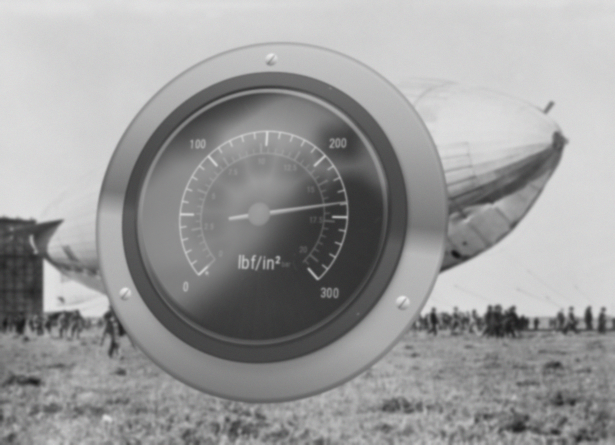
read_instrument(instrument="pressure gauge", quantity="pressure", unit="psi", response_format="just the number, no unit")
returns 240
